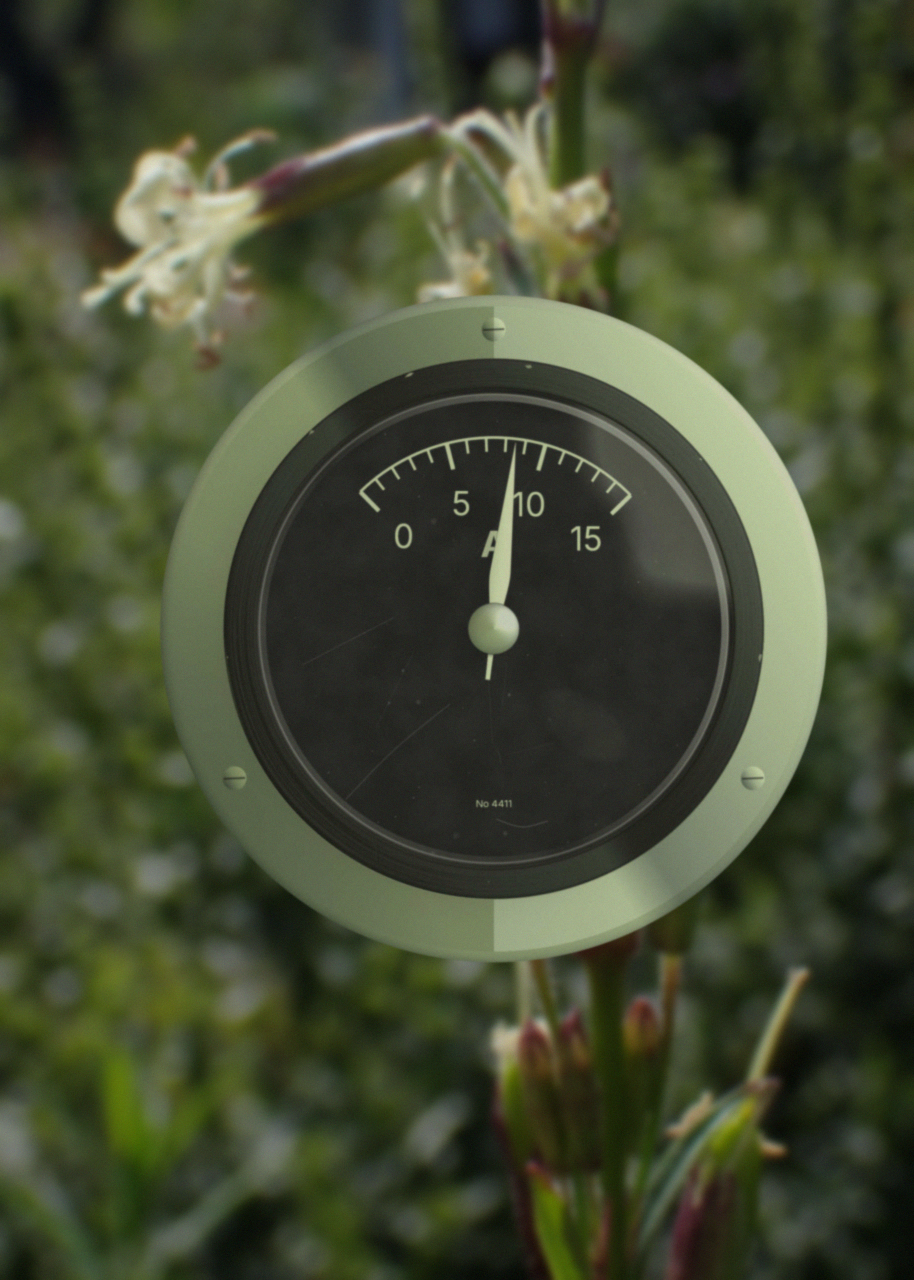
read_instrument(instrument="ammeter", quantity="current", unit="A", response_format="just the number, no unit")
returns 8.5
